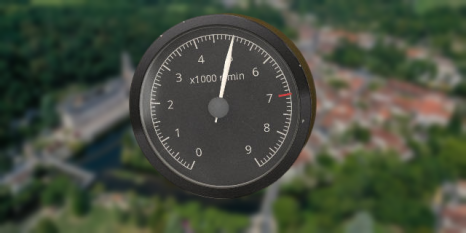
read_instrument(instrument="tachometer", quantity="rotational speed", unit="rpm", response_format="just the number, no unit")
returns 5000
